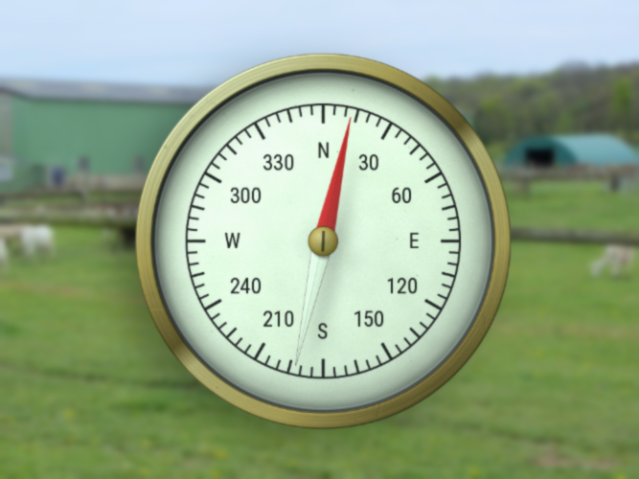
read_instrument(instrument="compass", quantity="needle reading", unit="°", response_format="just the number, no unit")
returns 12.5
